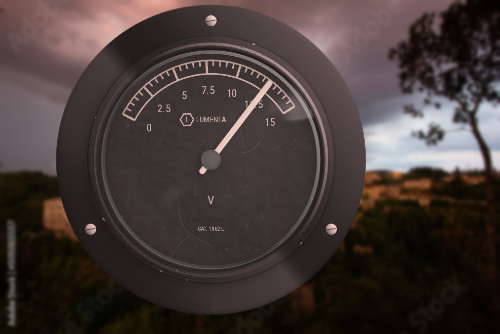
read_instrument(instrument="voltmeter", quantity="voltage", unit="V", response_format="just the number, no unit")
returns 12.5
